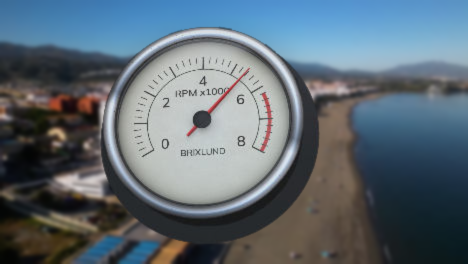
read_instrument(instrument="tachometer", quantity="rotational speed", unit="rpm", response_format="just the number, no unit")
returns 5400
